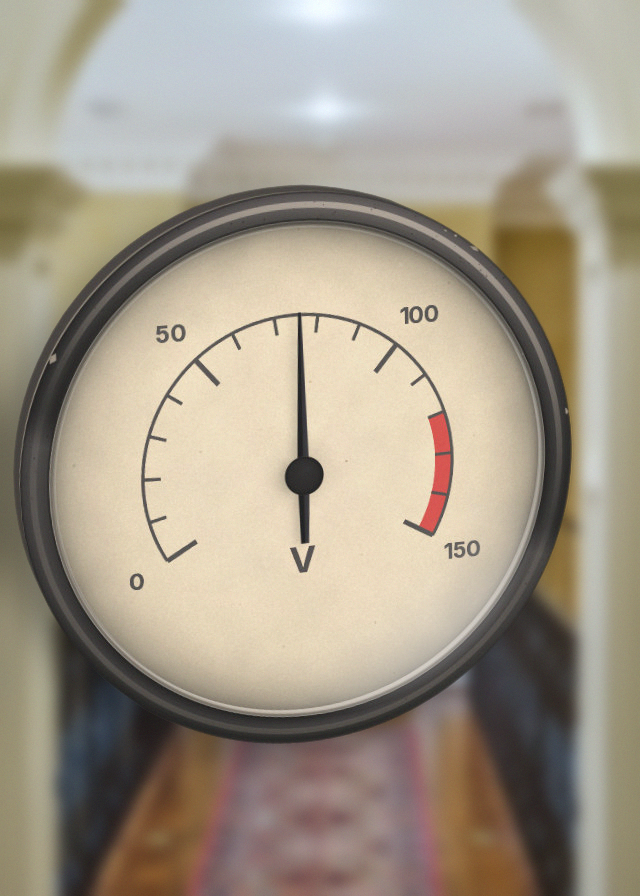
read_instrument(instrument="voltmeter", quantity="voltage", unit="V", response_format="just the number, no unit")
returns 75
